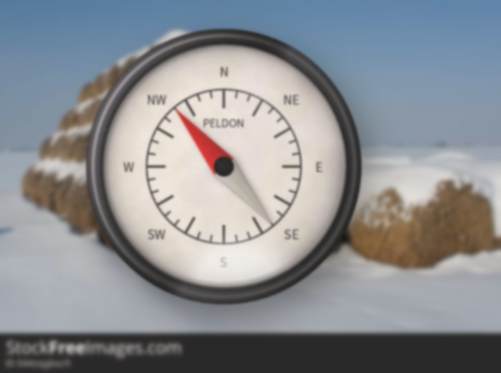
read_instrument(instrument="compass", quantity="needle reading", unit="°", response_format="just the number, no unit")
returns 320
